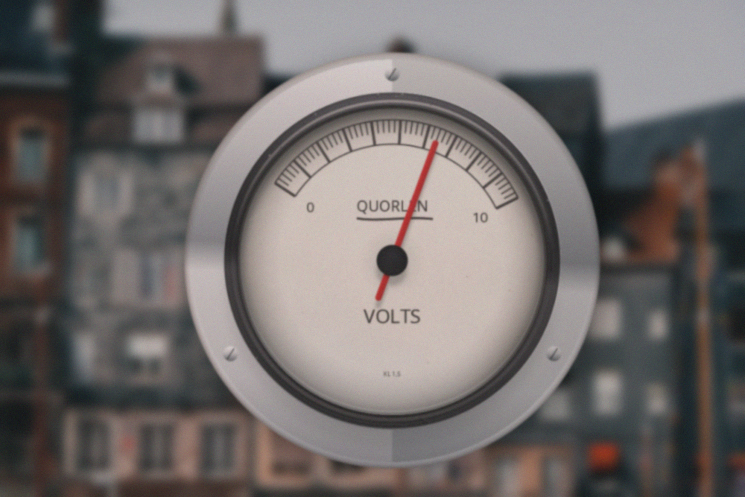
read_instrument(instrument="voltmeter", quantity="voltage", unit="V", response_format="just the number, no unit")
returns 6.4
